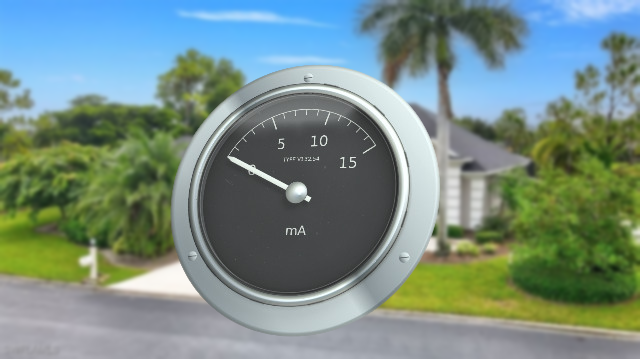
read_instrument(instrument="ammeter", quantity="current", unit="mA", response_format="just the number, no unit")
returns 0
